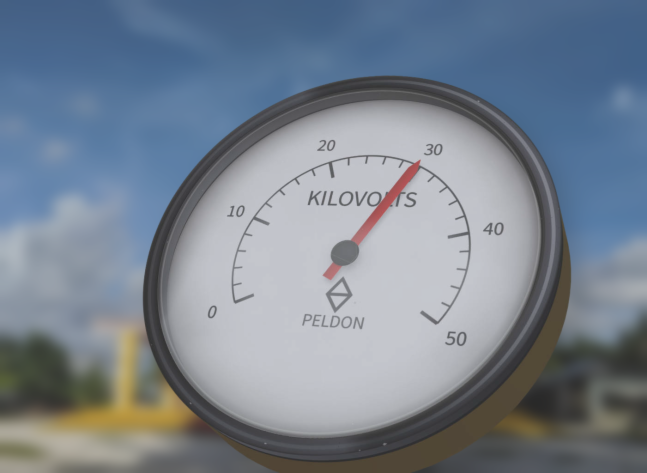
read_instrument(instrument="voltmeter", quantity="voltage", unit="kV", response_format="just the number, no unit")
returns 30
